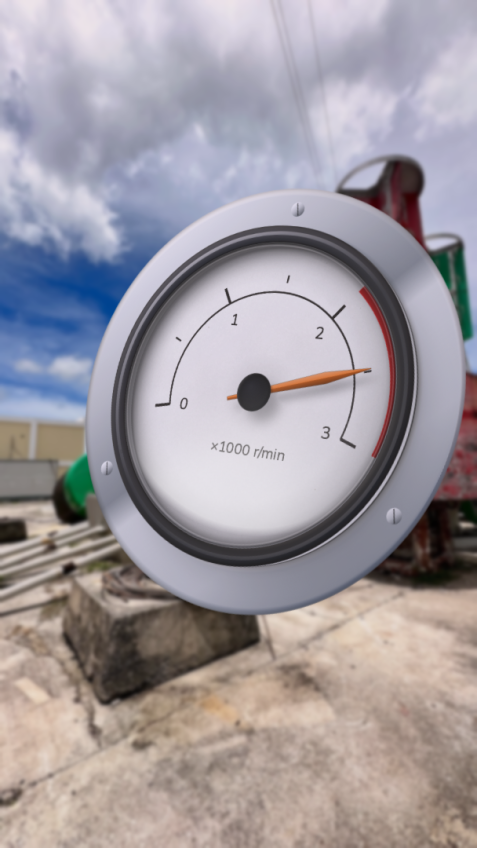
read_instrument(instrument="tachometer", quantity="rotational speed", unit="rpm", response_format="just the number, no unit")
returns 2500
